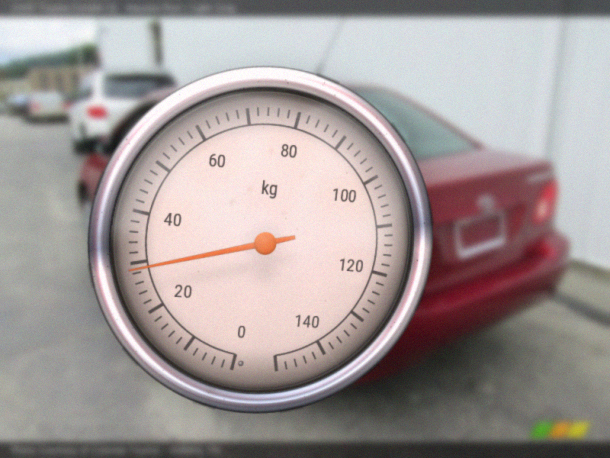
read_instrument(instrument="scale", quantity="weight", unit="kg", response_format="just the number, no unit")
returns 29
